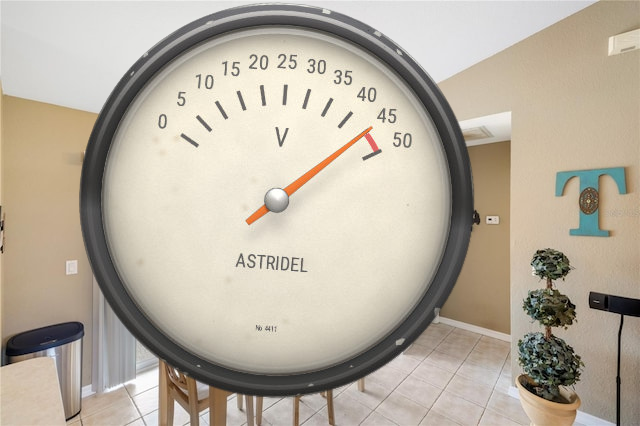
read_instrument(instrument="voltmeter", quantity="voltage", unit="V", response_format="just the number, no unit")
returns 45
